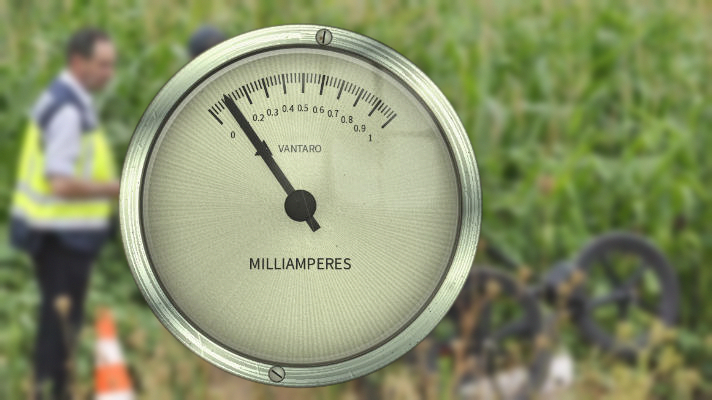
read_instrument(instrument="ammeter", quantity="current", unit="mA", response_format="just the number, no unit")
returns 0.1
